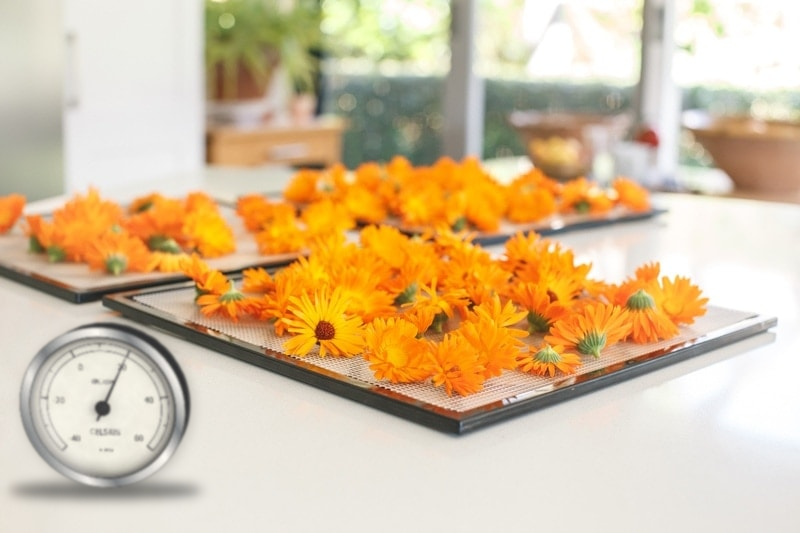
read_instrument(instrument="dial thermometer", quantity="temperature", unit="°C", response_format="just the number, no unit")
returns 20
